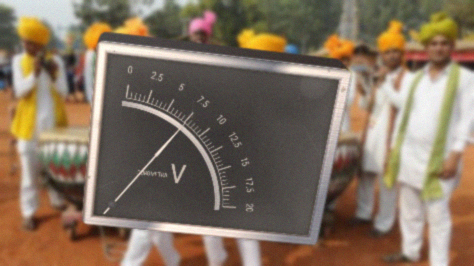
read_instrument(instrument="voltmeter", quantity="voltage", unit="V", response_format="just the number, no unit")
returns 7.5
